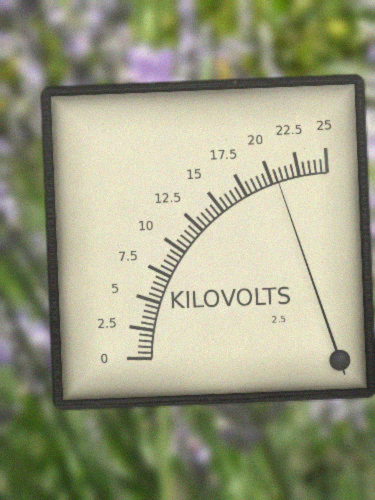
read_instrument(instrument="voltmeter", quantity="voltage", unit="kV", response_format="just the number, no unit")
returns 20.5
